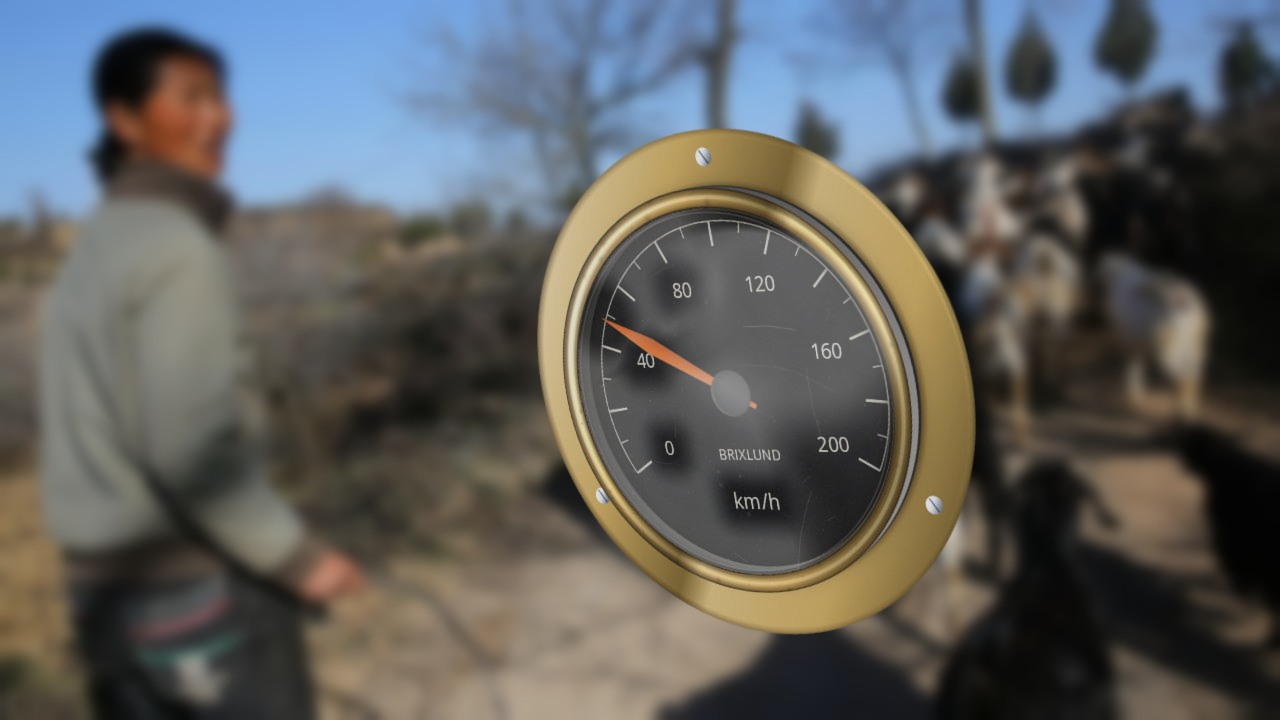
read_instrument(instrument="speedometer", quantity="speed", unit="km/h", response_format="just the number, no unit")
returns 50
